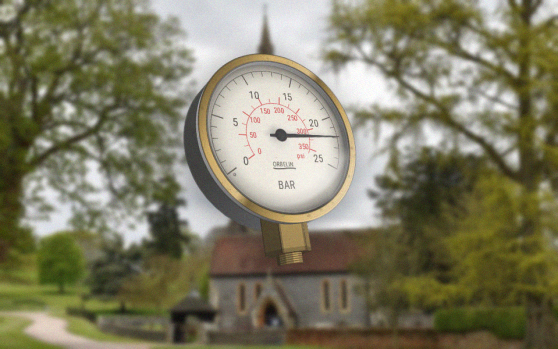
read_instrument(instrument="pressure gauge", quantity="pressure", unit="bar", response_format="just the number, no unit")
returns 22
